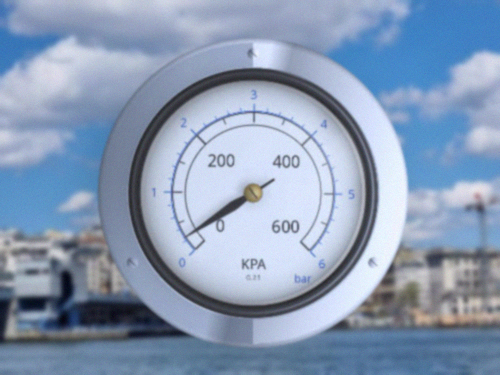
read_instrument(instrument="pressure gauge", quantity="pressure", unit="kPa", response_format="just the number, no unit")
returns 25
